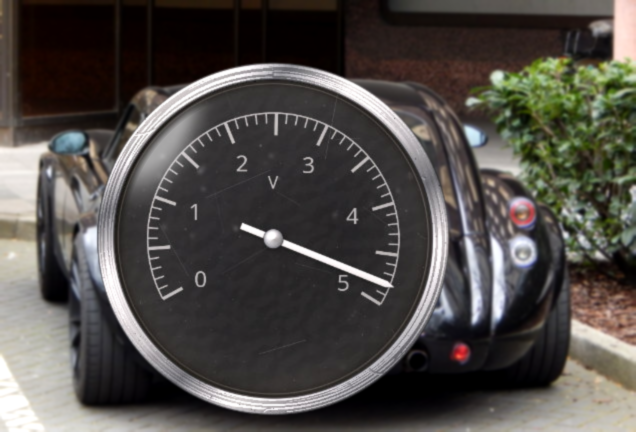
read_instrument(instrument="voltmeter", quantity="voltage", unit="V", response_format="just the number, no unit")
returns 4.8
